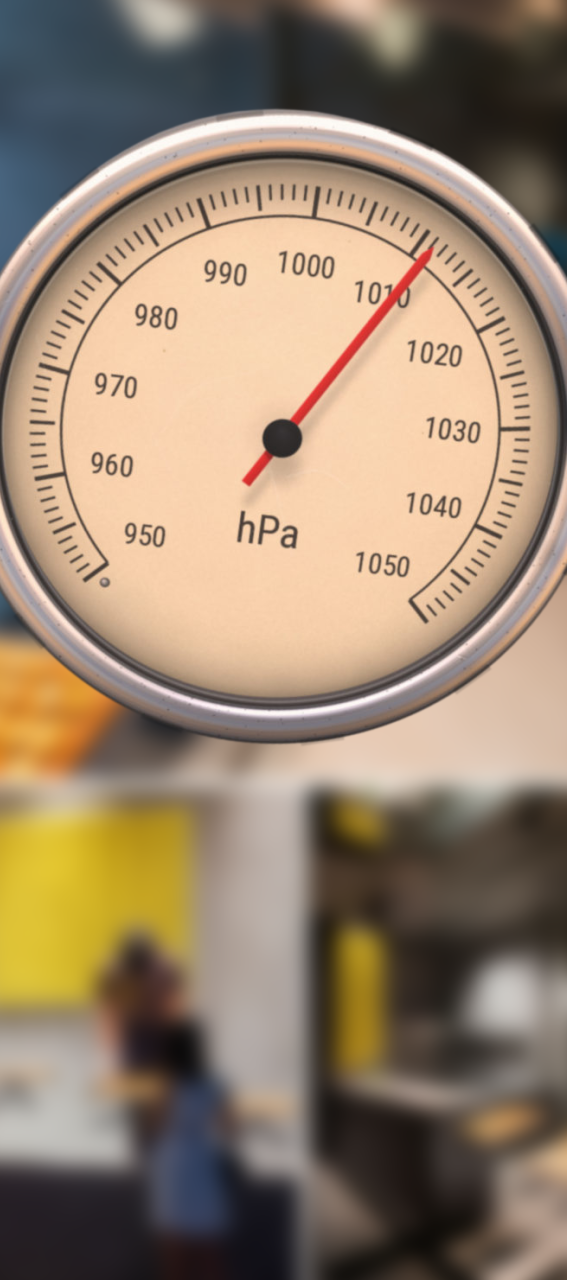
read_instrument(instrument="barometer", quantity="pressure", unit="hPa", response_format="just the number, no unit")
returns 1011
